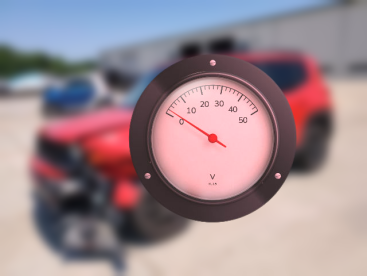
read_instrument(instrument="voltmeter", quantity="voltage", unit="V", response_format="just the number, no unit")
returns 2
